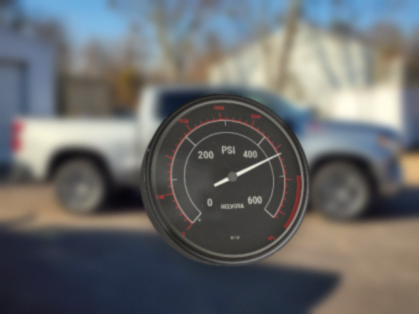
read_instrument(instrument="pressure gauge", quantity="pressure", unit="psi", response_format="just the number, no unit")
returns 450
